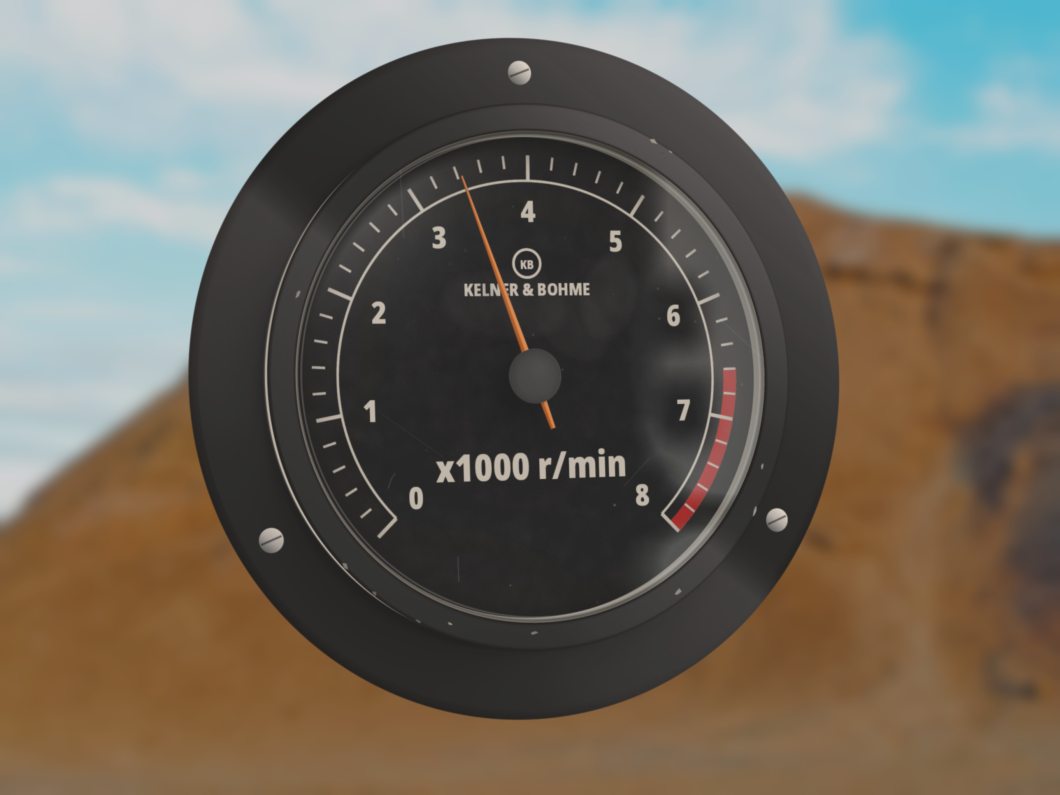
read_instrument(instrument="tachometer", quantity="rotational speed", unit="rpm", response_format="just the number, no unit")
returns 3400
